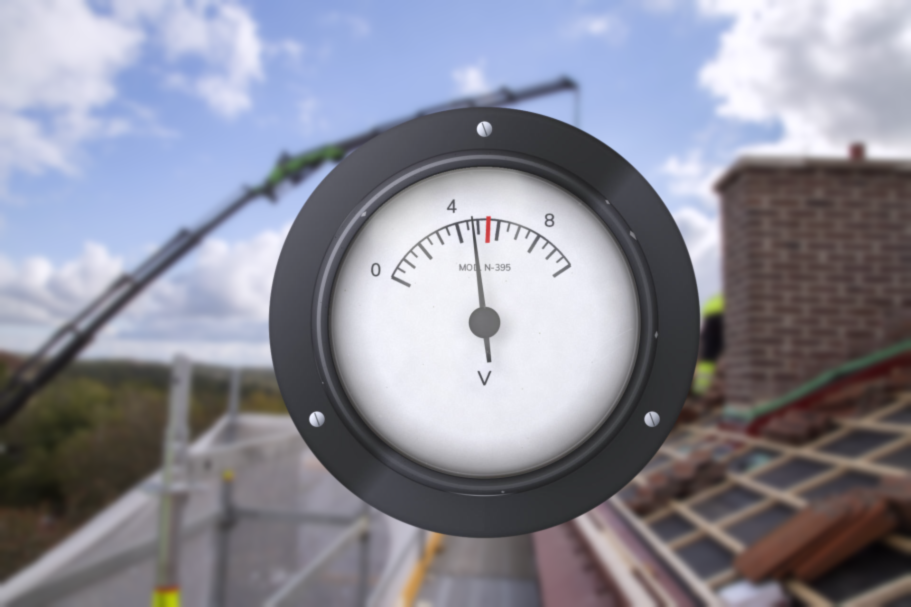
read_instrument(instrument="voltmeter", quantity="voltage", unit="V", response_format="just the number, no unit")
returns 4.75
